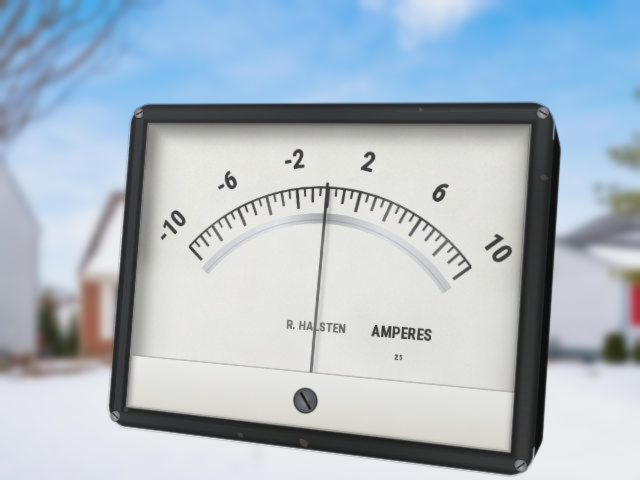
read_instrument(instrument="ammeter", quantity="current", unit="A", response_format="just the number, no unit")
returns 0
